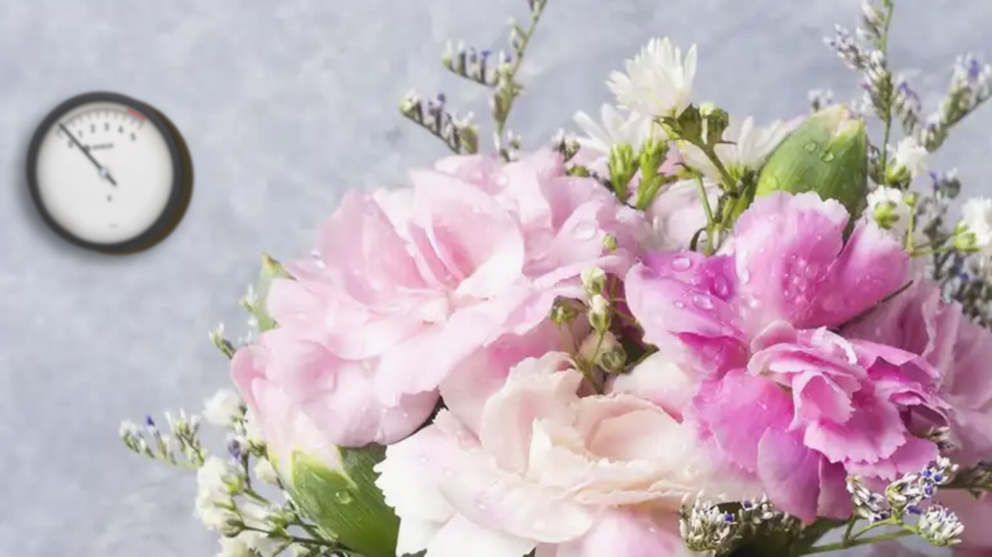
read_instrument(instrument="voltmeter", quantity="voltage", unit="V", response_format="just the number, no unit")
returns 0.5
